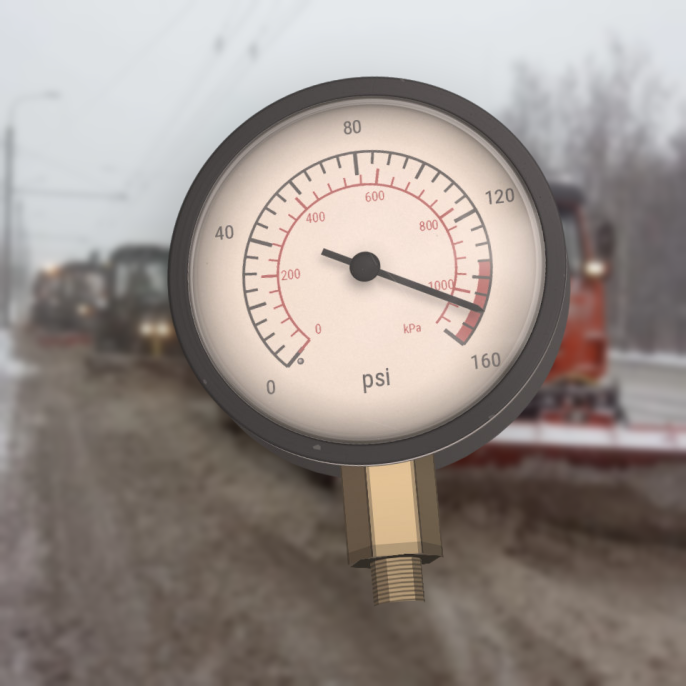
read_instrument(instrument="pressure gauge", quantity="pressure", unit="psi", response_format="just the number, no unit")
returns 150
